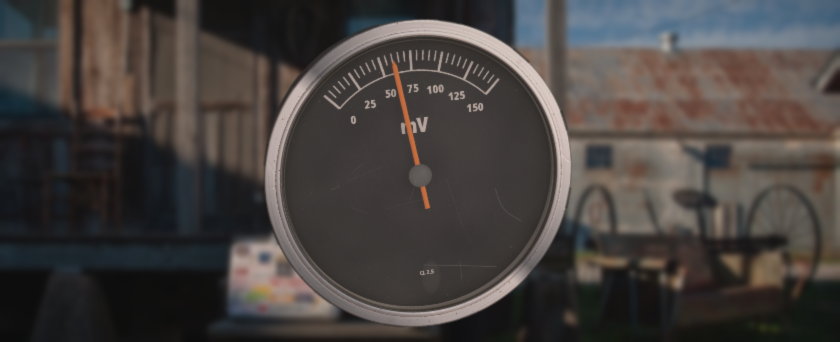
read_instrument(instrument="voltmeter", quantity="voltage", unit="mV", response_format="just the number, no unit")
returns 60
